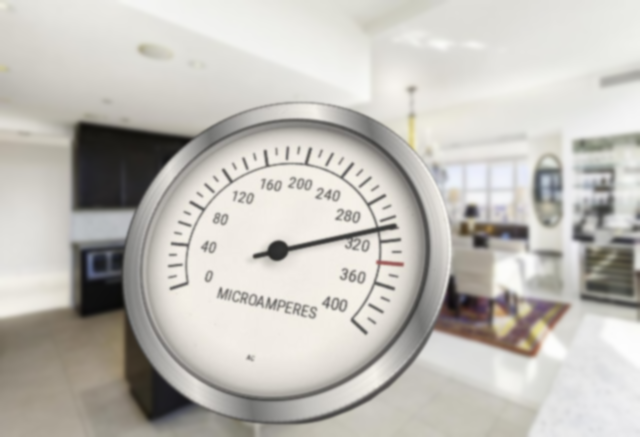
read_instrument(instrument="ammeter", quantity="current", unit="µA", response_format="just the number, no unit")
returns 310
